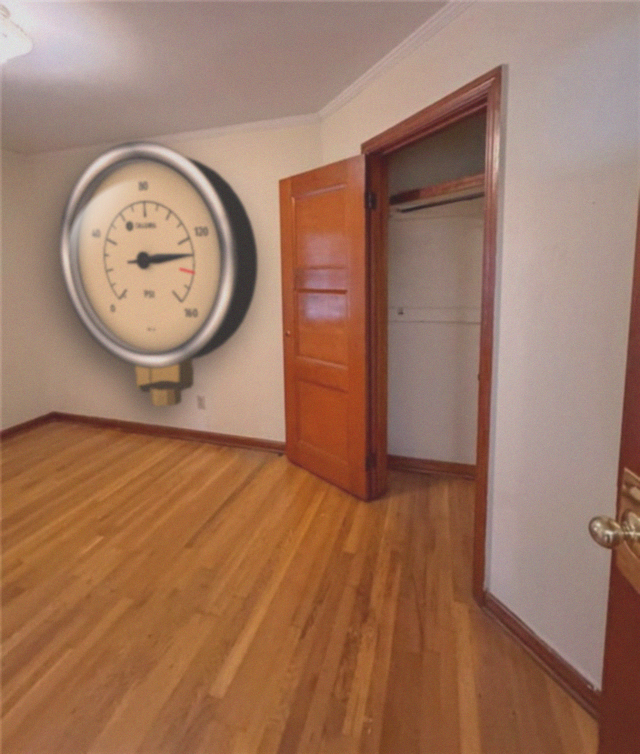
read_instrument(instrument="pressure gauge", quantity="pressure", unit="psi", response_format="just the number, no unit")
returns 130
